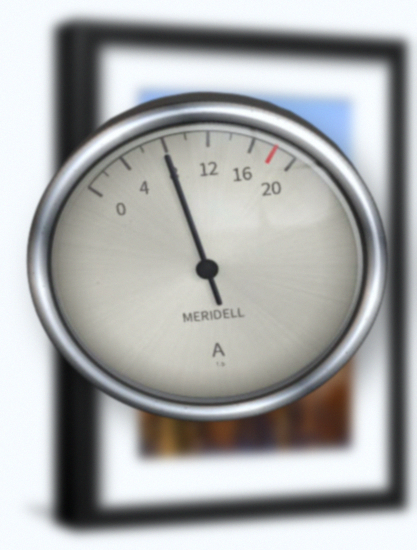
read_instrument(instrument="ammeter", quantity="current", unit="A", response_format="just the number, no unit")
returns 8
